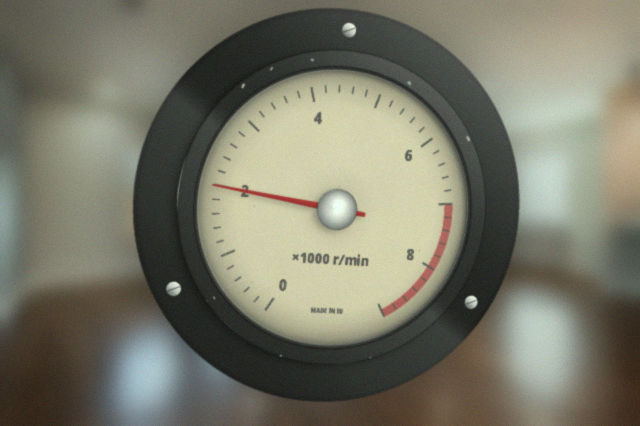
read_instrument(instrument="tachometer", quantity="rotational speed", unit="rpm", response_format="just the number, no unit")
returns 2000
